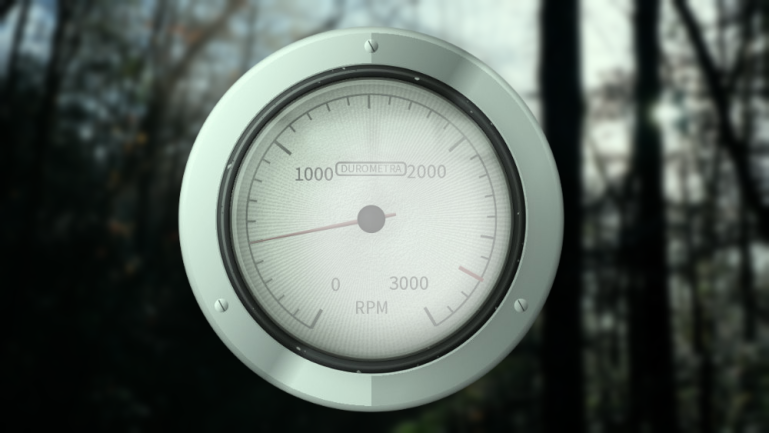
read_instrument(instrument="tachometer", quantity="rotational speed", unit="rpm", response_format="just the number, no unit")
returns 500
